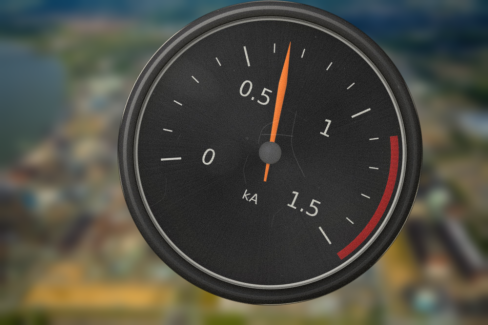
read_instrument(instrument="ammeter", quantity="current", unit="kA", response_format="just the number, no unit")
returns 0.65
